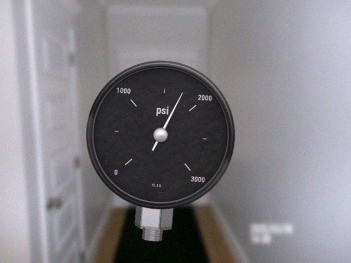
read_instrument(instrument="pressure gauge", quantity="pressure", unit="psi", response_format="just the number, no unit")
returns 1750
